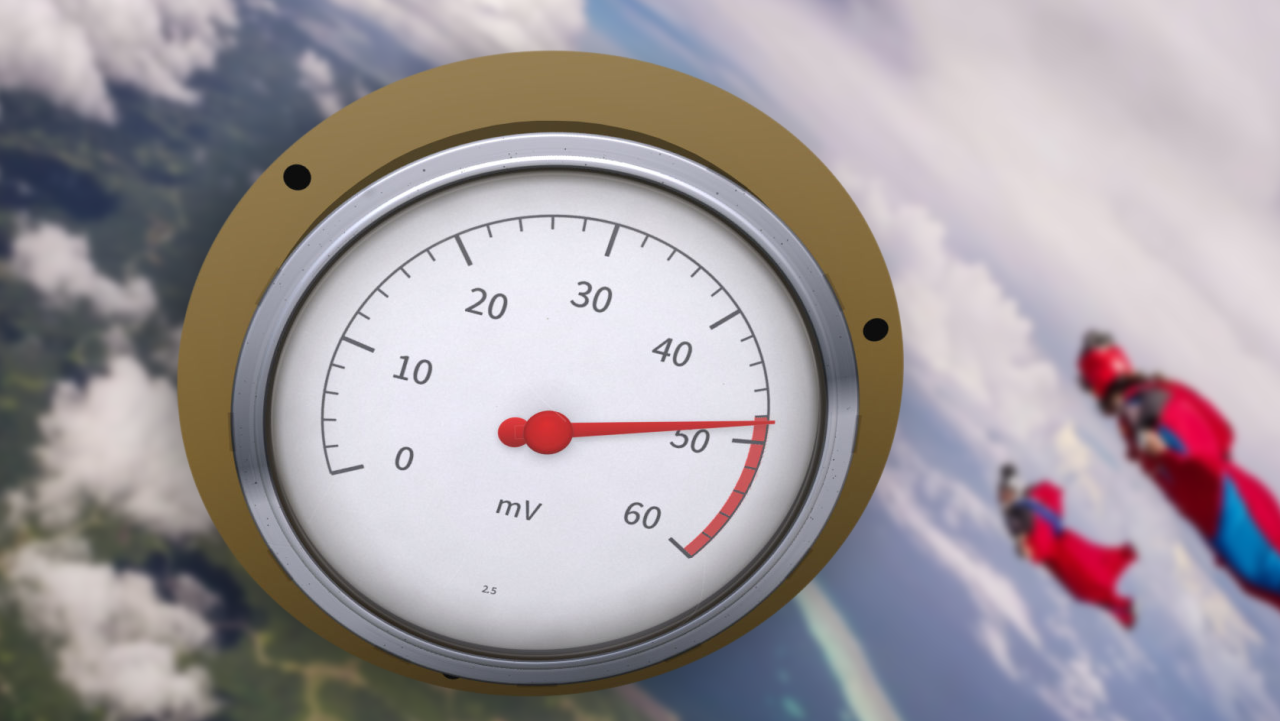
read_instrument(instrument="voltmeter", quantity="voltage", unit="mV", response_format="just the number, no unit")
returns 48
